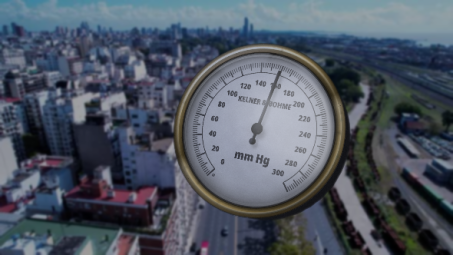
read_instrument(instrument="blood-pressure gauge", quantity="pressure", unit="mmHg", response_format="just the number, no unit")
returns 160
